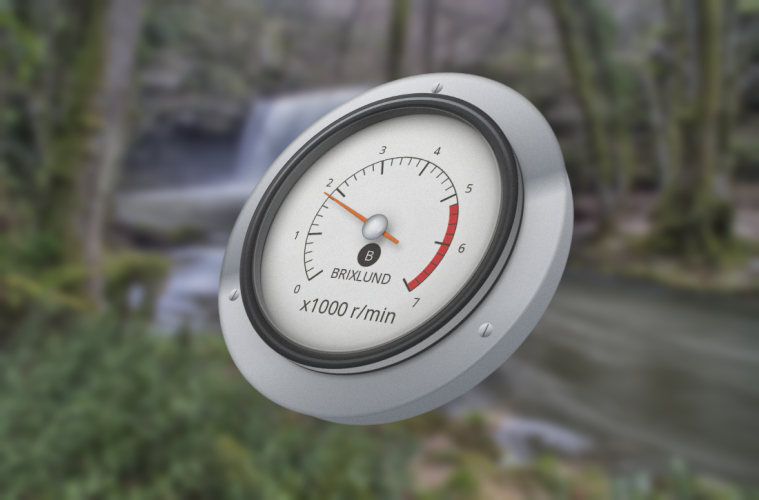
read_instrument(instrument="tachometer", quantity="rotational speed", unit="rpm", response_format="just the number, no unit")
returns 1800
